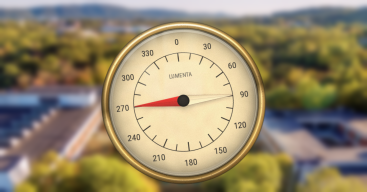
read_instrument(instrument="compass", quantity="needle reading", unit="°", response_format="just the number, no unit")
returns 270
